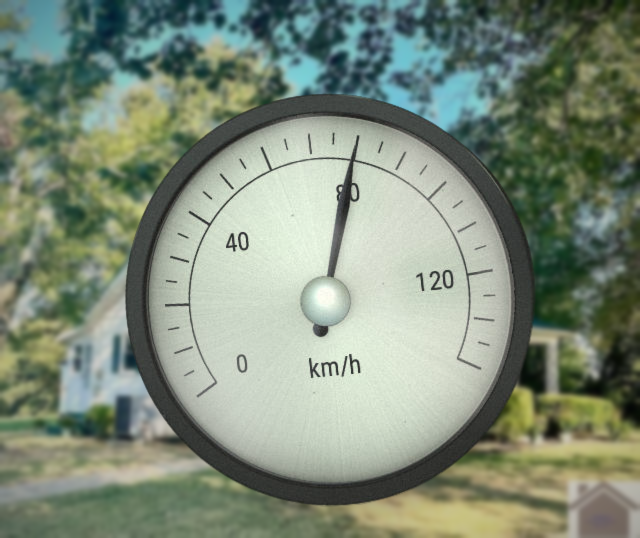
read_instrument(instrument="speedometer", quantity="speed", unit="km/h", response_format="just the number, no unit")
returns 80
